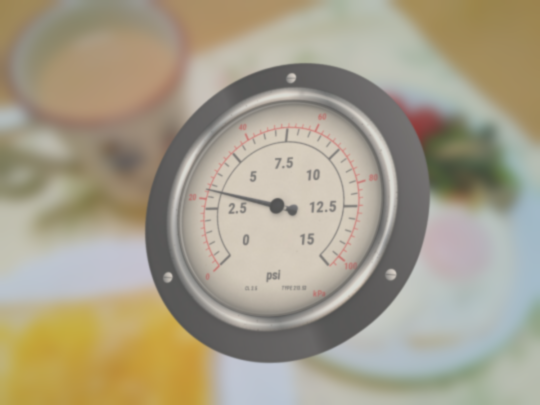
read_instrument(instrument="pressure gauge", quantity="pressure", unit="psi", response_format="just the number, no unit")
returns 3.25
